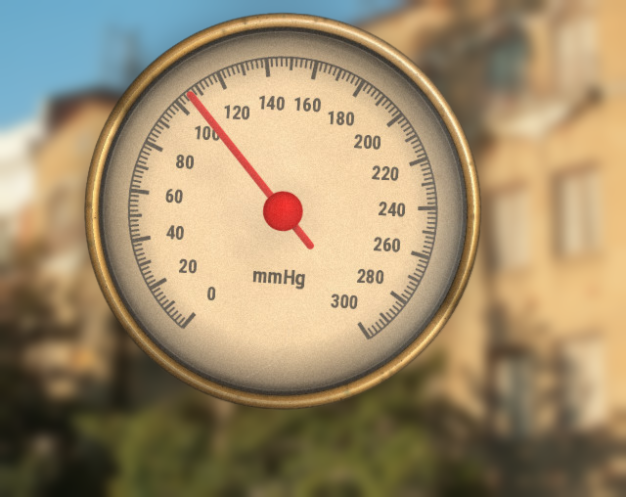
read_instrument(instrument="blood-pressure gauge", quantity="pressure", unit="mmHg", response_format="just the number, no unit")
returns 106
